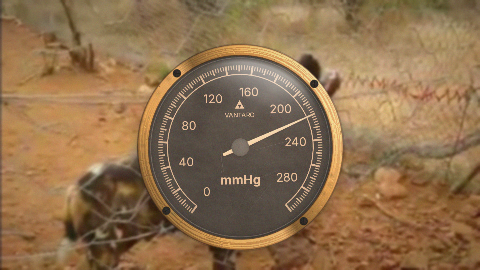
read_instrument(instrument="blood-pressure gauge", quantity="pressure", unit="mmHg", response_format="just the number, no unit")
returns 220
